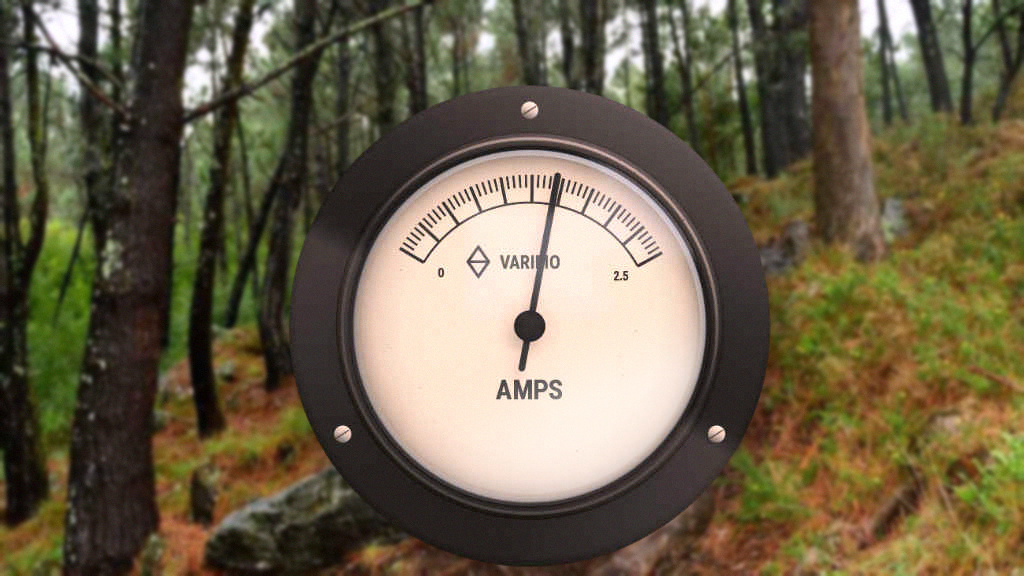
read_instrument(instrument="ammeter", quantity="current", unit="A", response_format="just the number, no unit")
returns 1.45
